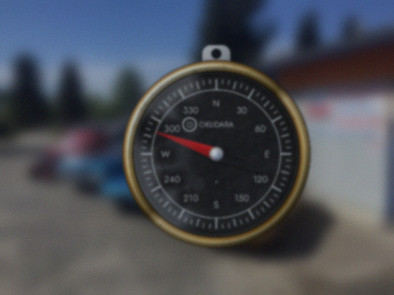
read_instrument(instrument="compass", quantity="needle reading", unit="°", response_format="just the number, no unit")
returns 290
